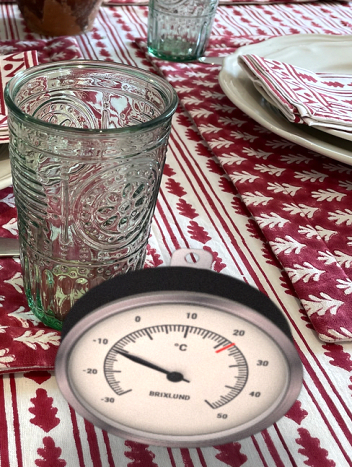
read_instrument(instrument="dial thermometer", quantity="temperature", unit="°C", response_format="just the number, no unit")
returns -10
